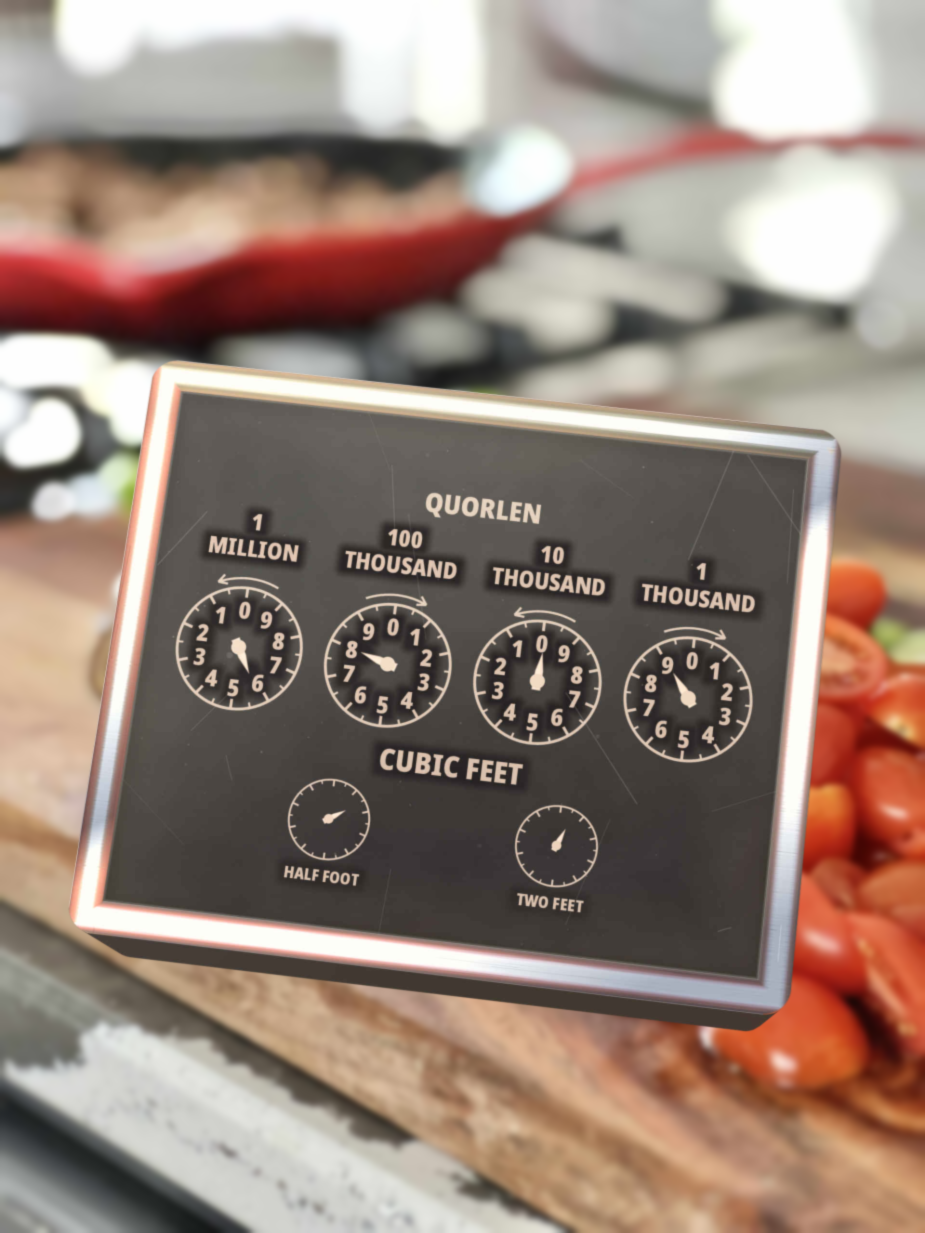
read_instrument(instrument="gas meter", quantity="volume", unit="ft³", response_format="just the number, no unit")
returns 579900
